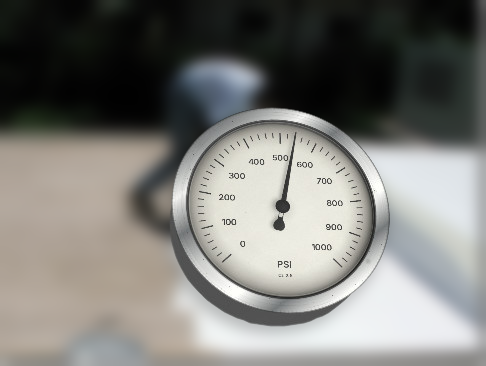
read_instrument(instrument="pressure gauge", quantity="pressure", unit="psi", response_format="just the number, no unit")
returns 540
